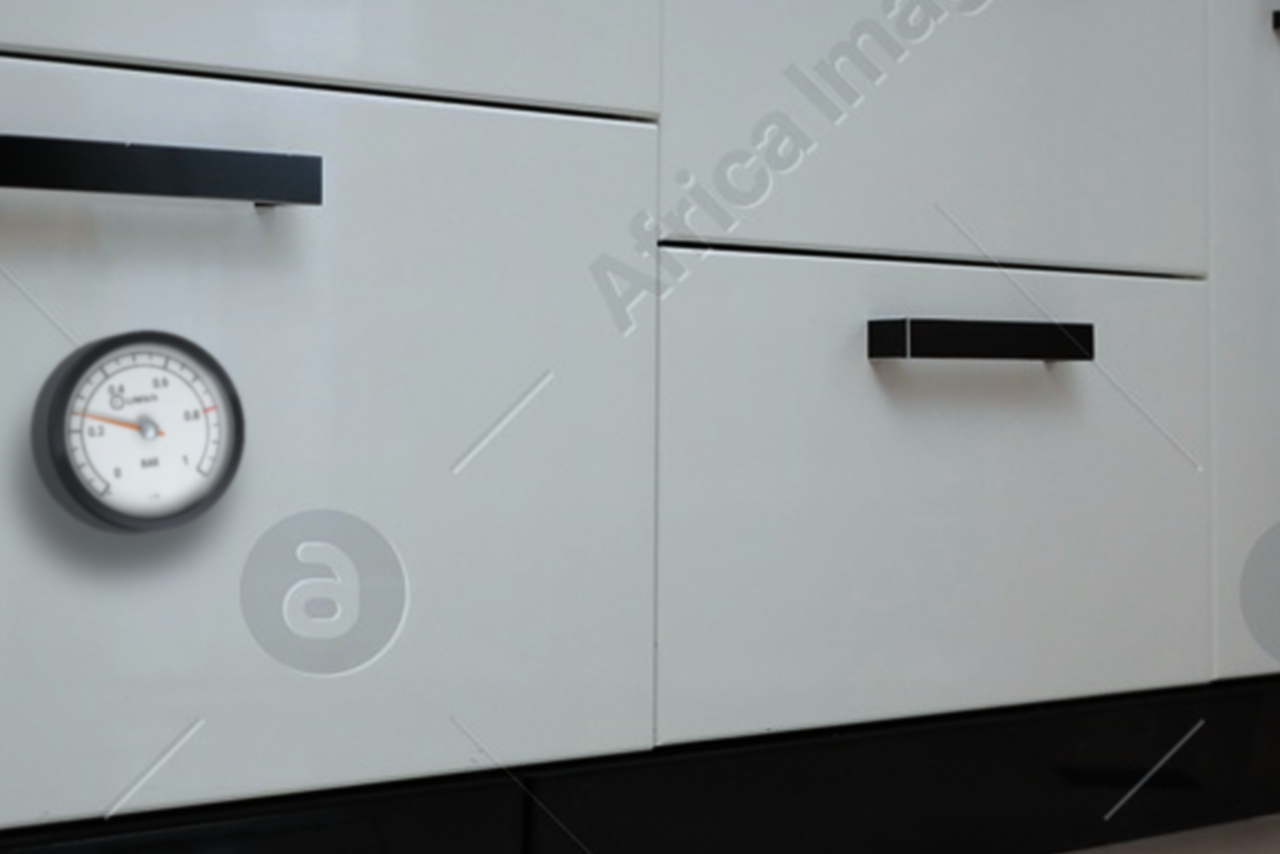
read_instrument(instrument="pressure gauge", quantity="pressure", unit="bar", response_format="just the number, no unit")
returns 0.25
